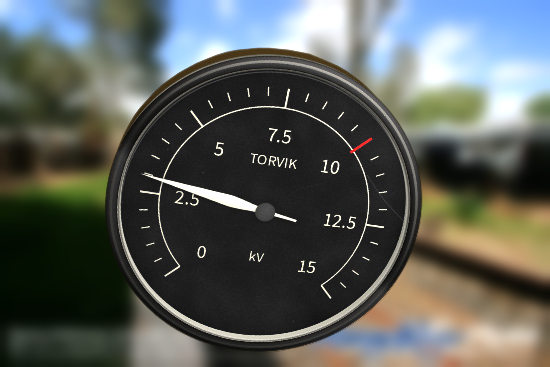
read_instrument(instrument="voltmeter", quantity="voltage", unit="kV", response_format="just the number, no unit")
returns 3
